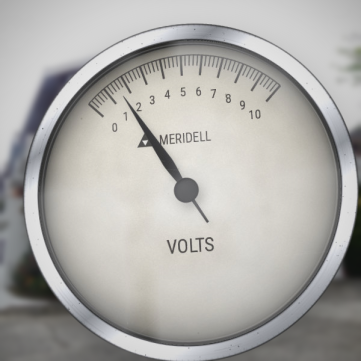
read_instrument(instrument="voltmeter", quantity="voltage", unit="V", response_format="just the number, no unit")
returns 1.6
